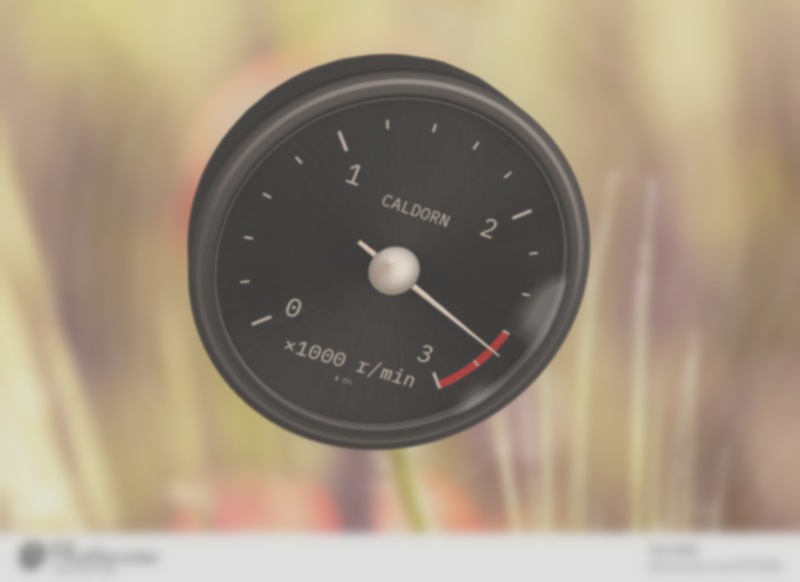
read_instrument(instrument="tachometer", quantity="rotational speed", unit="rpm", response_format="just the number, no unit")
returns 2700
